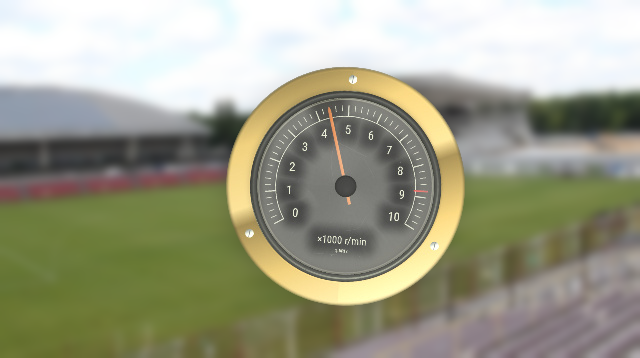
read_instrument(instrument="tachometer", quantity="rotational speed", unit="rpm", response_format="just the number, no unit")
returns 4400
